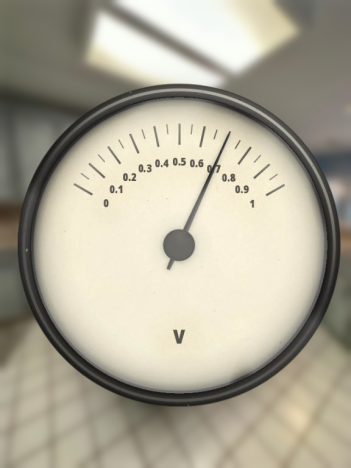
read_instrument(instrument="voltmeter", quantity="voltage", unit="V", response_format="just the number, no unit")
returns 0.7
